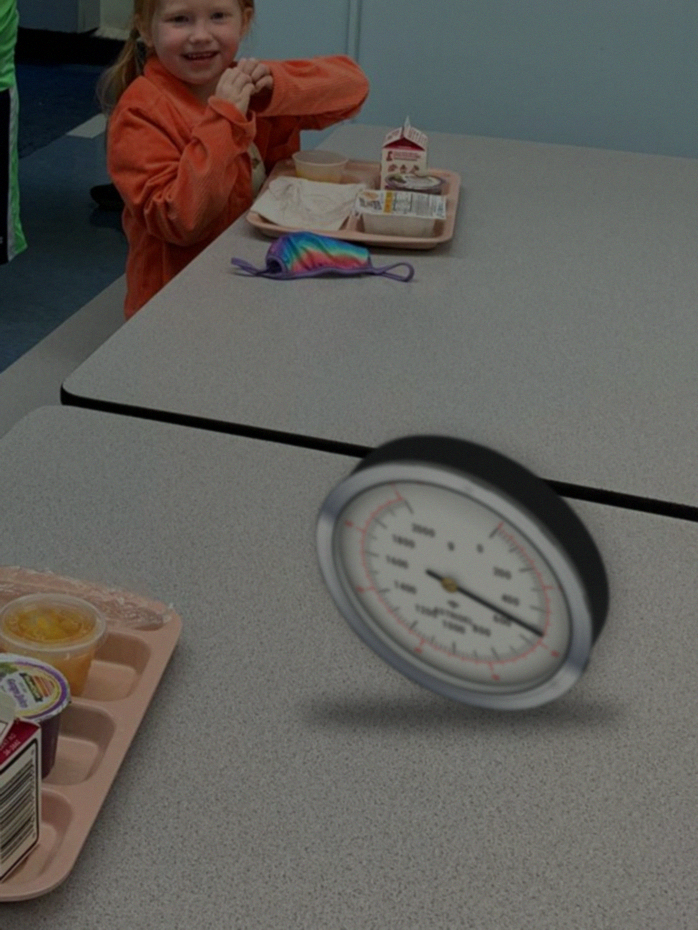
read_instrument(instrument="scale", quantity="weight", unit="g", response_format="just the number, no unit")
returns 500
